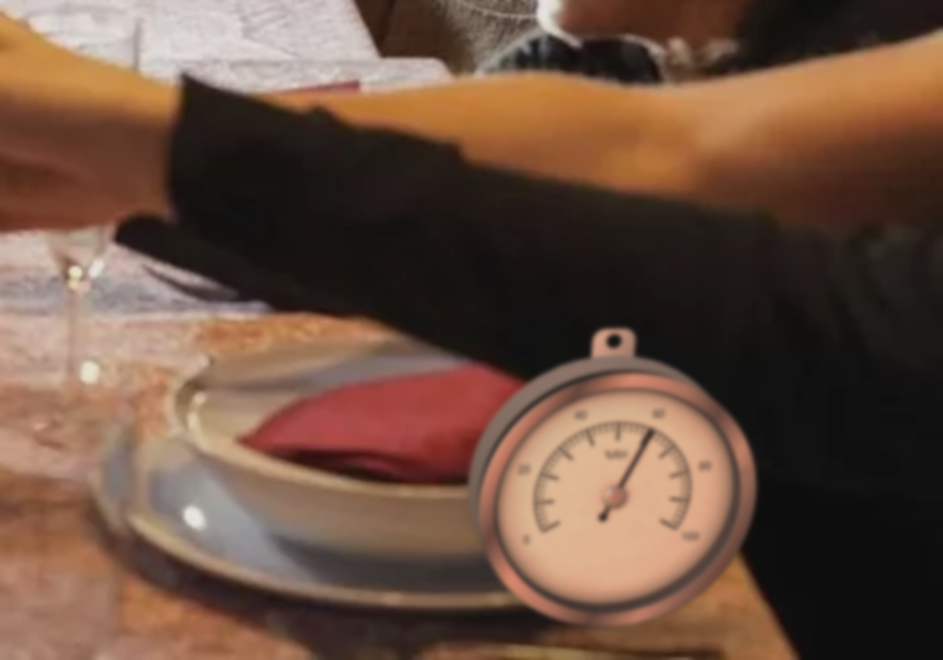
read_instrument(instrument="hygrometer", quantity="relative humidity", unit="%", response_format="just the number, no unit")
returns 60
